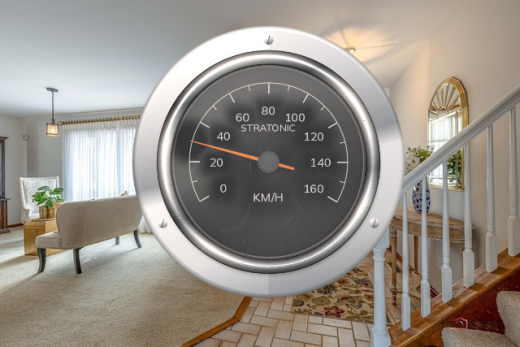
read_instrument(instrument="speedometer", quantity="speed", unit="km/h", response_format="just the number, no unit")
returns 30
